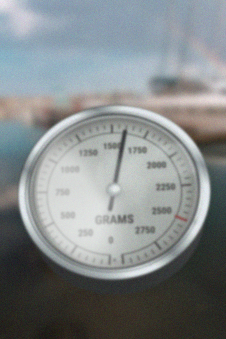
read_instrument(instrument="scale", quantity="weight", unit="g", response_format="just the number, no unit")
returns 1600
